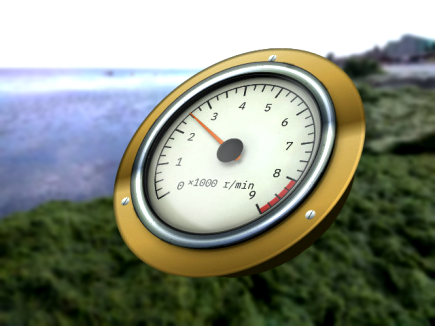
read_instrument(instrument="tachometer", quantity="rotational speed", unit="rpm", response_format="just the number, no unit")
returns 2500
